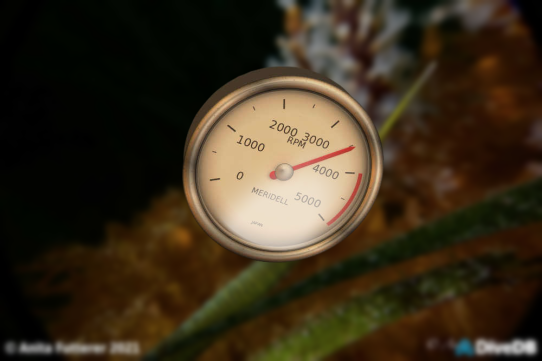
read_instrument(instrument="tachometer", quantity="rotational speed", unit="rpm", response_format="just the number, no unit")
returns 3500
